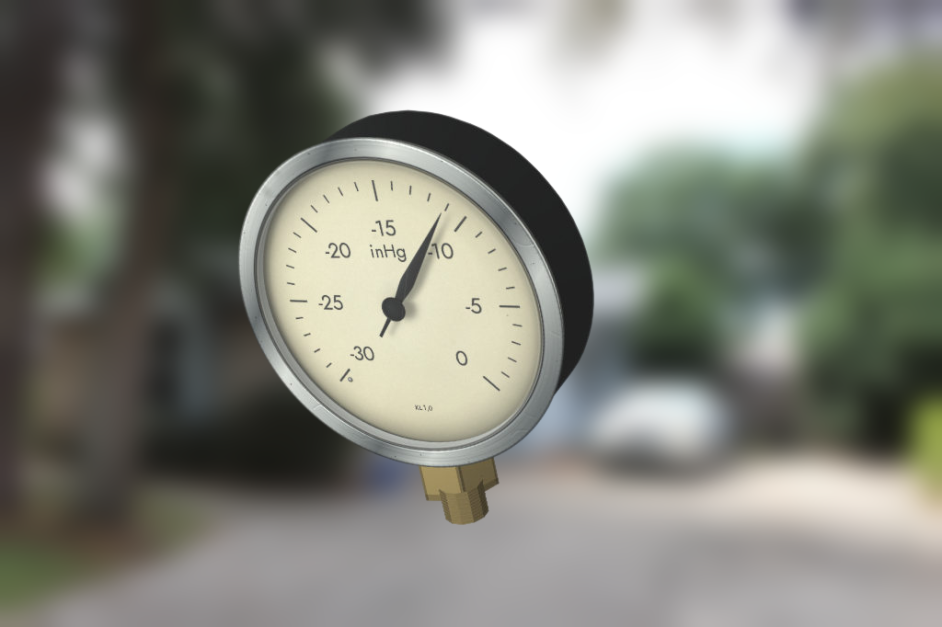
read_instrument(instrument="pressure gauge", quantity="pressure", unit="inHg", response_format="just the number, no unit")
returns -11
